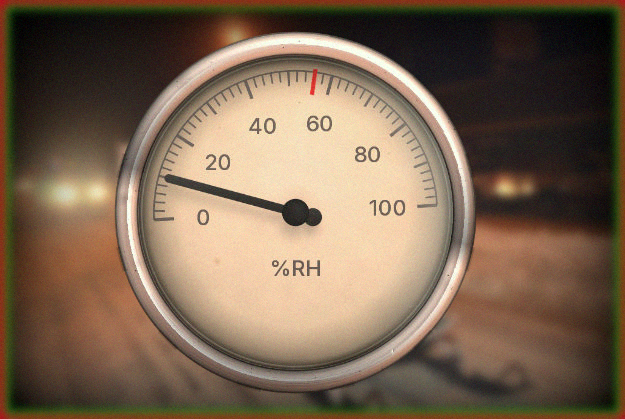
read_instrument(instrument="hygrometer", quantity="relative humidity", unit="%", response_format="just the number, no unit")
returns 10
